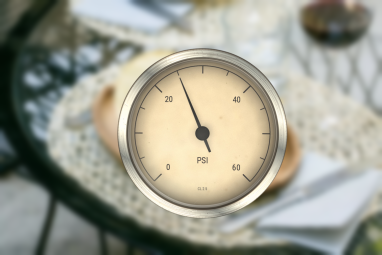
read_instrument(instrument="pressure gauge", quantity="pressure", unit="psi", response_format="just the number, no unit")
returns 25
